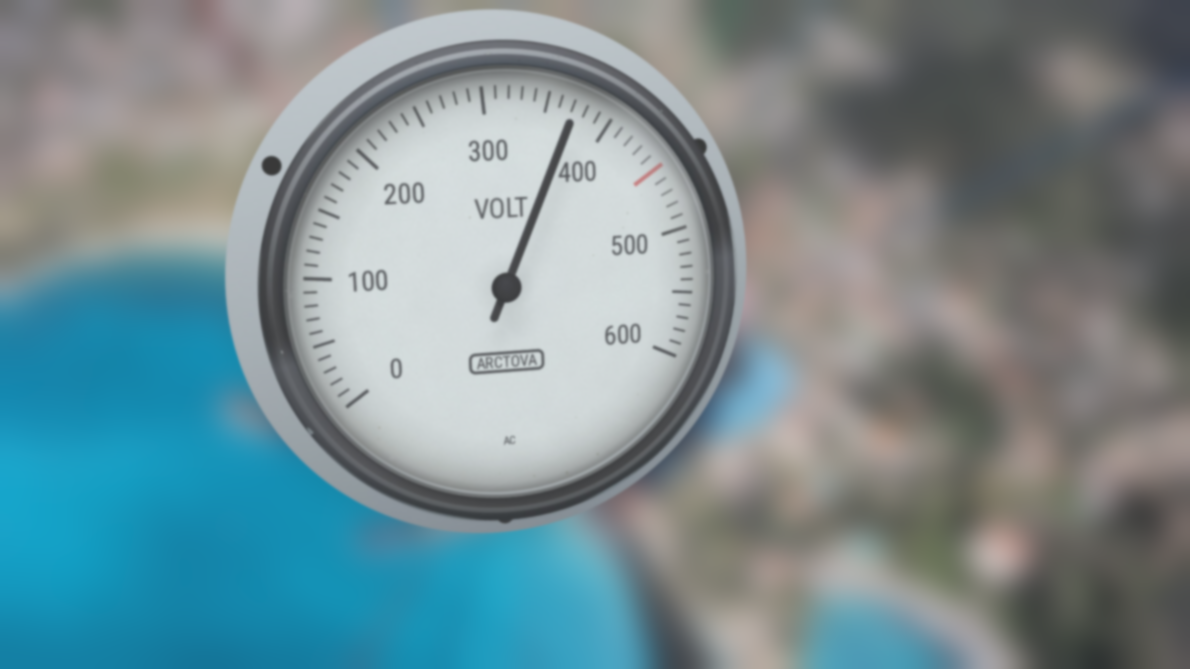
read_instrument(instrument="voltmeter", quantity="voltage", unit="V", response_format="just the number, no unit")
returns 370
